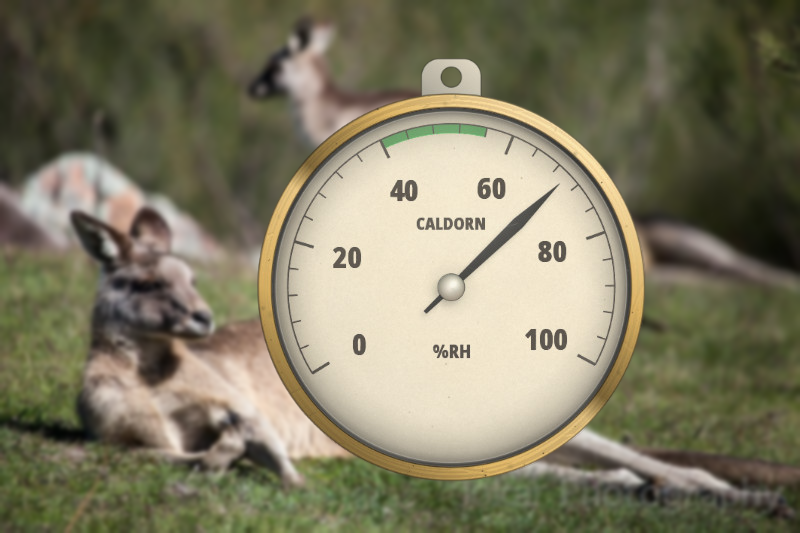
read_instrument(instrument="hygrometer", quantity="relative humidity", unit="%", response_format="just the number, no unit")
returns 70
